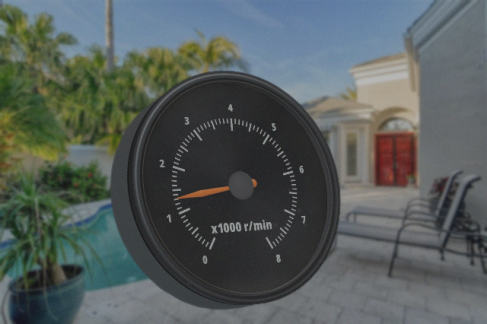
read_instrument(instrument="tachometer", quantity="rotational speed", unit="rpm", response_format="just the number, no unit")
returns 1300
